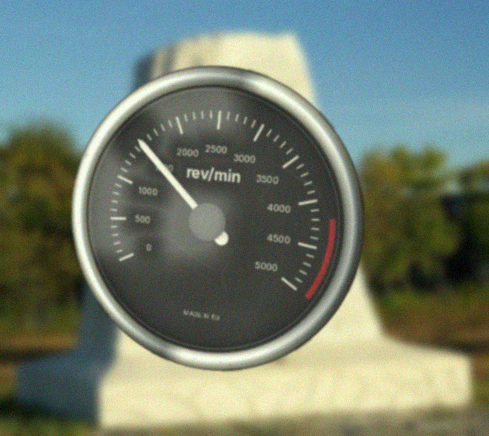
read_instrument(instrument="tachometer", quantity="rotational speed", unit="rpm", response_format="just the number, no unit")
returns 1500
